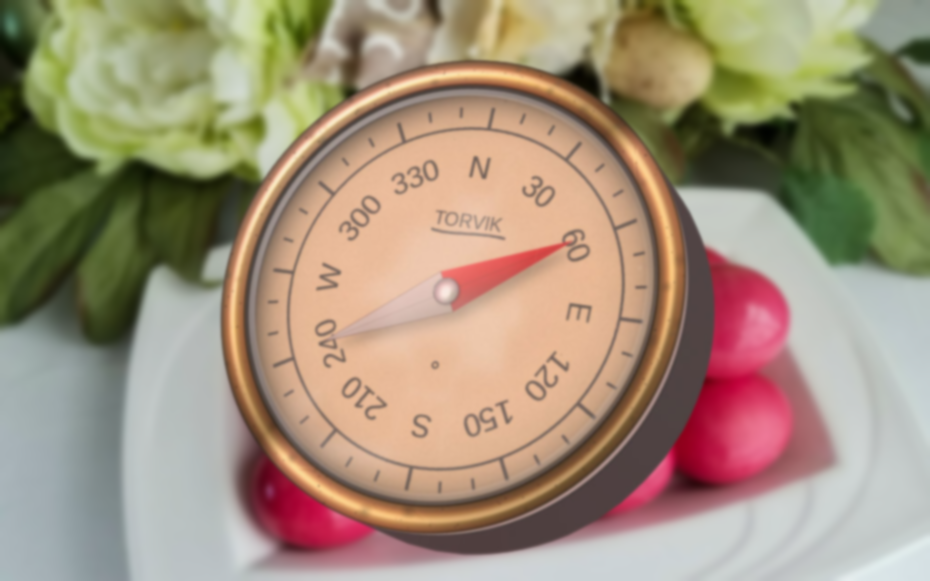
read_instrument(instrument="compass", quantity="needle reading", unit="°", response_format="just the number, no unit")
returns 60
